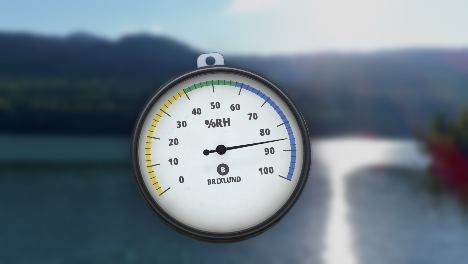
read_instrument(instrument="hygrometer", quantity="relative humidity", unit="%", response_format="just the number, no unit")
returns 86
